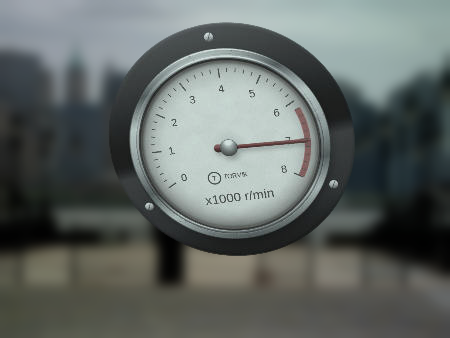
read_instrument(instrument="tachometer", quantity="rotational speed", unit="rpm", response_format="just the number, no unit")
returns 7000
